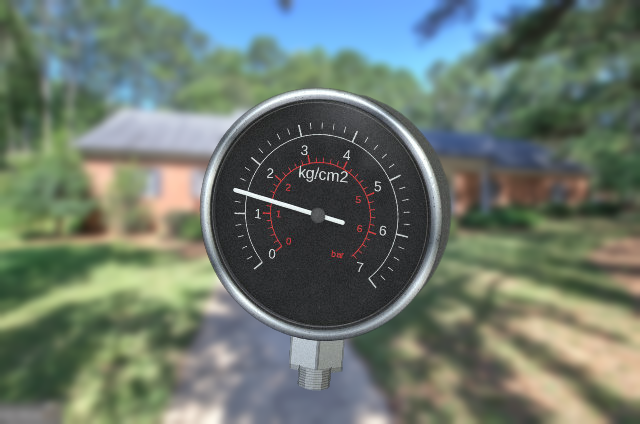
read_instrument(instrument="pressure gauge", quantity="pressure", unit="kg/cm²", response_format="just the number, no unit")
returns 1.4
